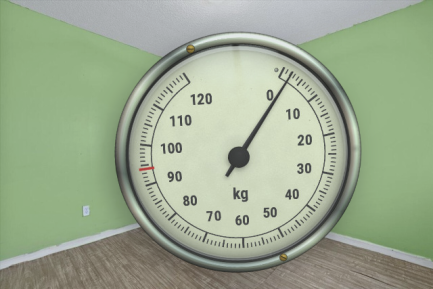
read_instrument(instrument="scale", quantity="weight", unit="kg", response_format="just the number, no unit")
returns 2
